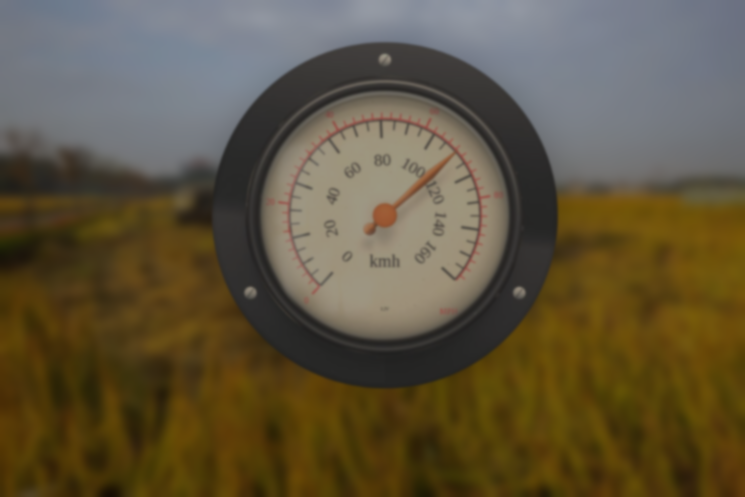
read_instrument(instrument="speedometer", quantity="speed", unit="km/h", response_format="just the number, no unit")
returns 110
